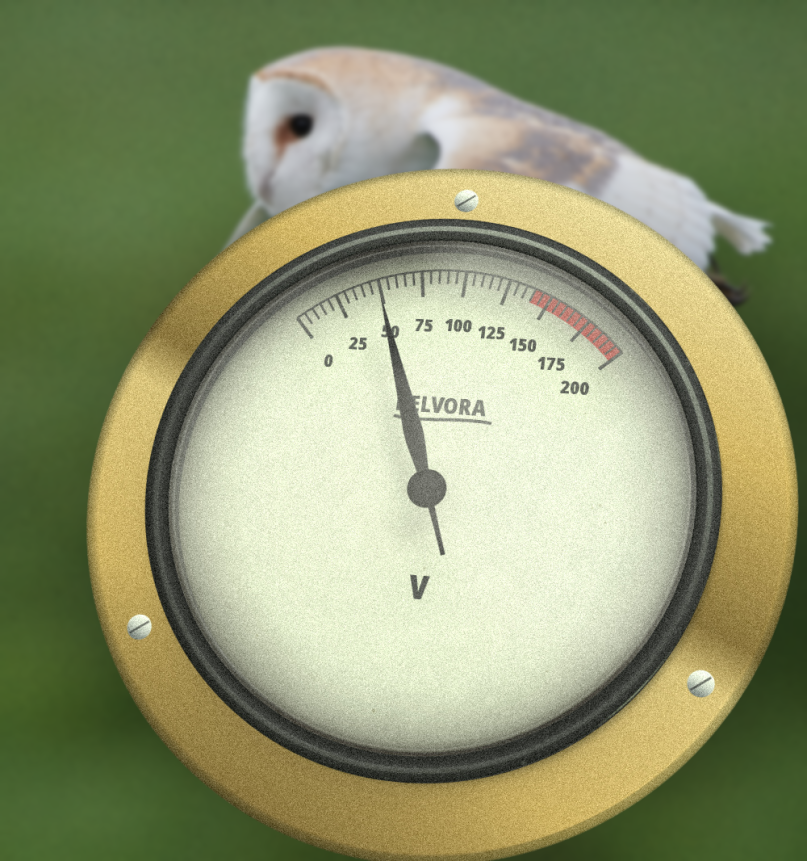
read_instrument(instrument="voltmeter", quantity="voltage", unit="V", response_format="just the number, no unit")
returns 50
